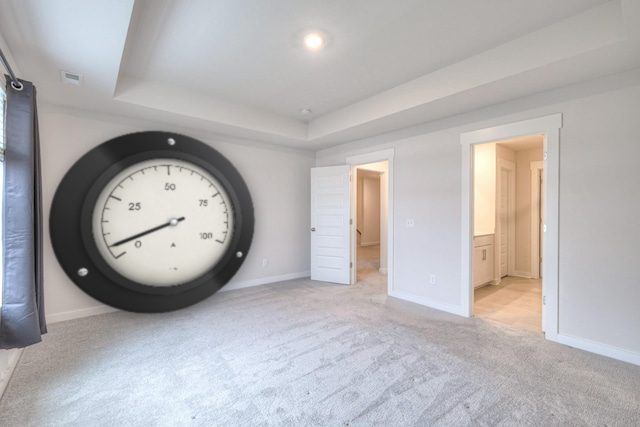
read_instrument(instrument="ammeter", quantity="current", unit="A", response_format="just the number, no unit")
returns 5
